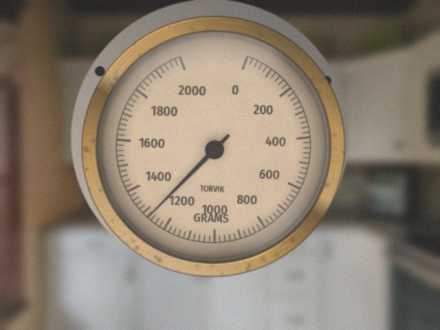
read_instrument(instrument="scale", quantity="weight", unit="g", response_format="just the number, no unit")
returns 1280
